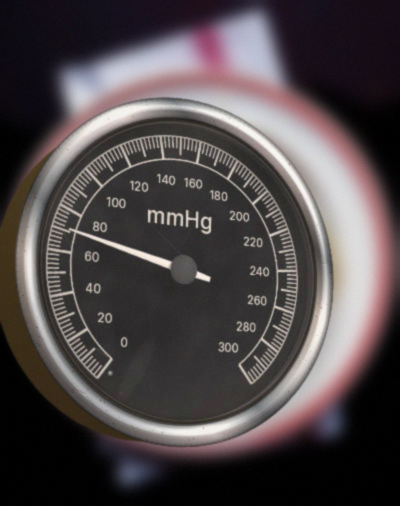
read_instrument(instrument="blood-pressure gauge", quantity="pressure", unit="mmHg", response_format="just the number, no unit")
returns 70
